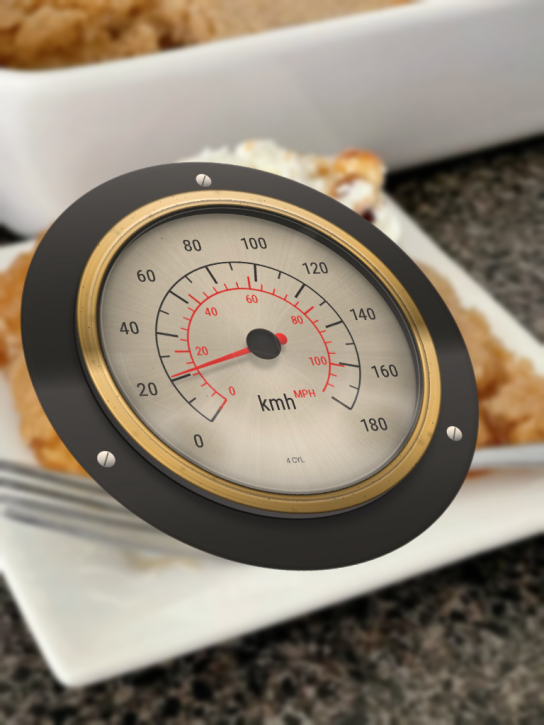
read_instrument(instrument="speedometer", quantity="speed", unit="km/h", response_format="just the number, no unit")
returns 20
